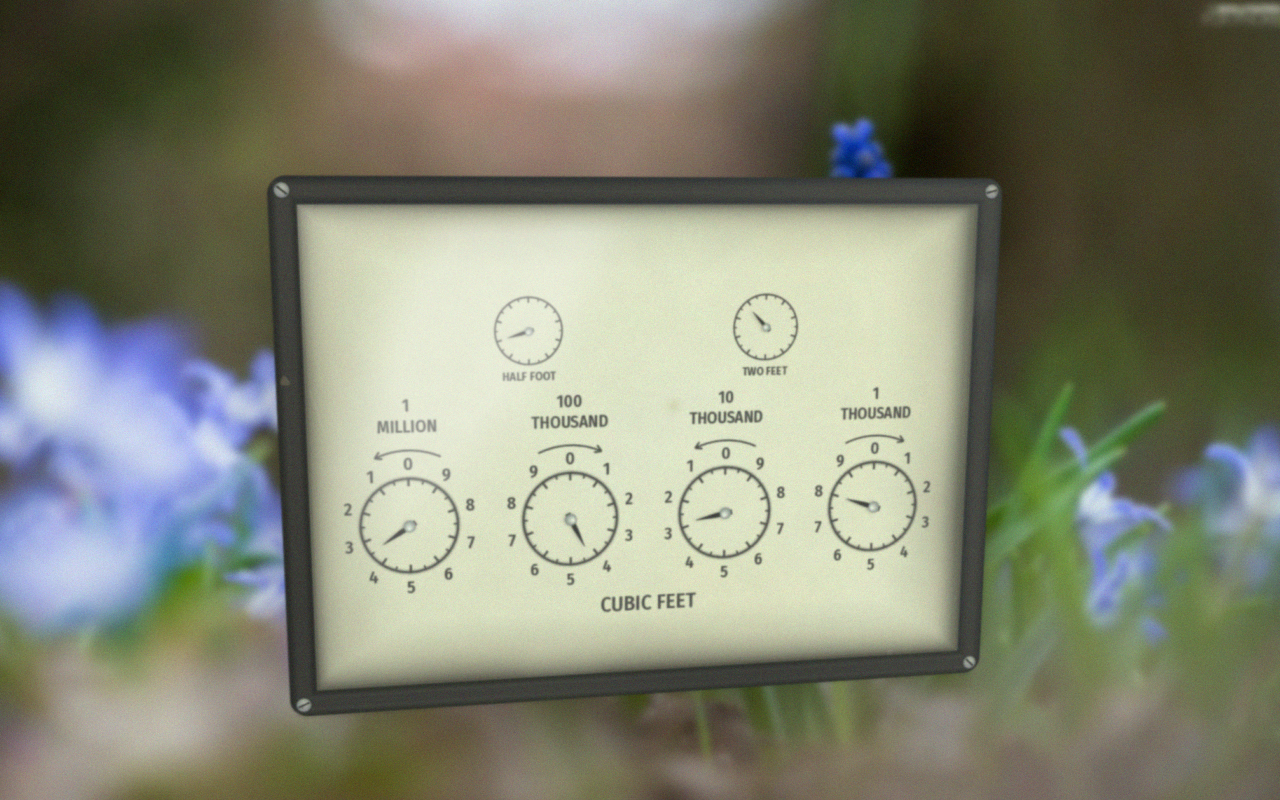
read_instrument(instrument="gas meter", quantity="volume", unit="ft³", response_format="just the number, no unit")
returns 342800
